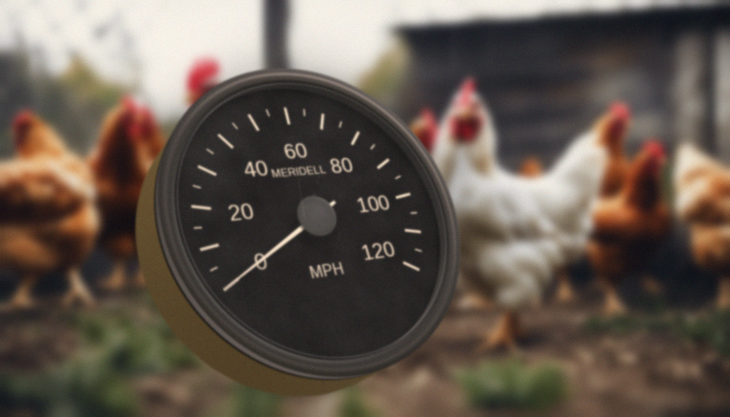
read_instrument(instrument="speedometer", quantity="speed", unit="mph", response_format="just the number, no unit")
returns 0
